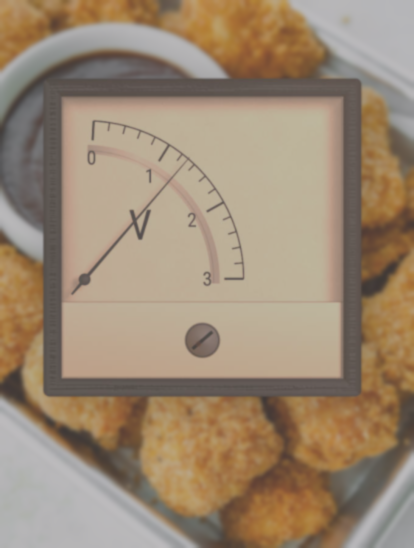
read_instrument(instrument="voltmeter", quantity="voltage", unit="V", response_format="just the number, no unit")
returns 1.3
